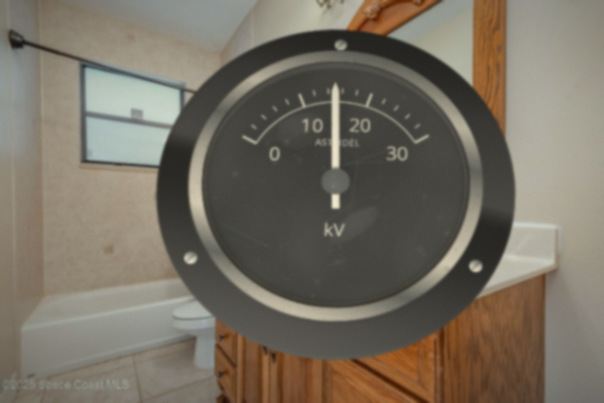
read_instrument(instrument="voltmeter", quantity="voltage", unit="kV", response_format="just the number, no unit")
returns 15
